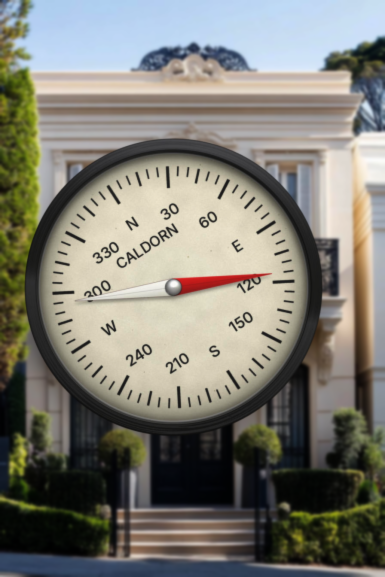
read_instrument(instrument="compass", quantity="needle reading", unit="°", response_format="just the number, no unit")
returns 115
